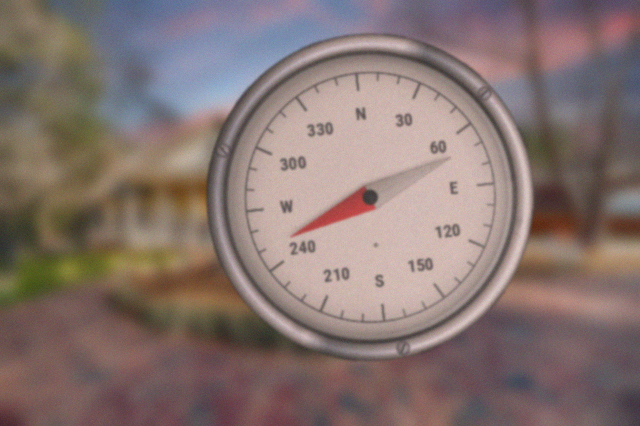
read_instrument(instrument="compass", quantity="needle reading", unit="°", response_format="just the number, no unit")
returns 250
